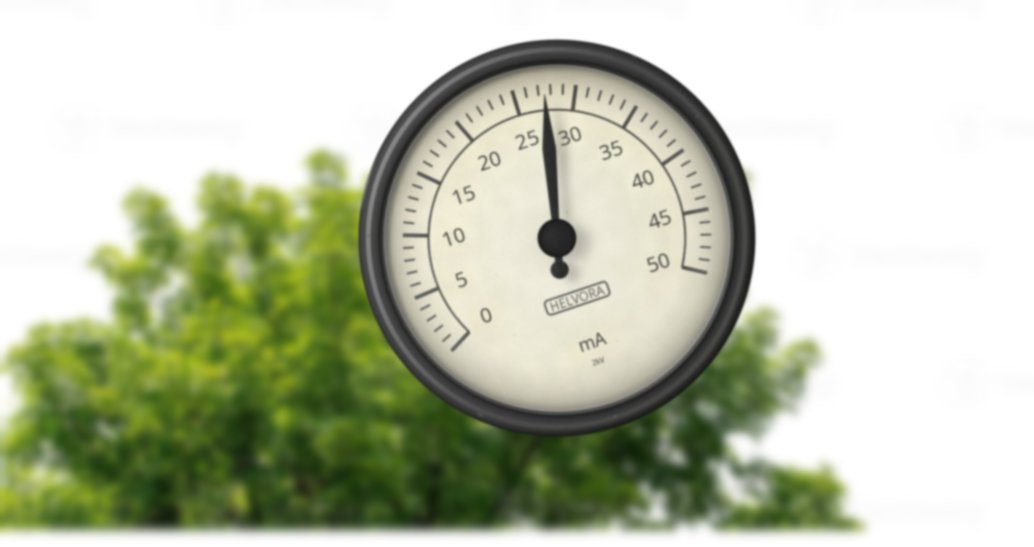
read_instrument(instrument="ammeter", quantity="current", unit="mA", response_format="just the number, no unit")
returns 27.5
